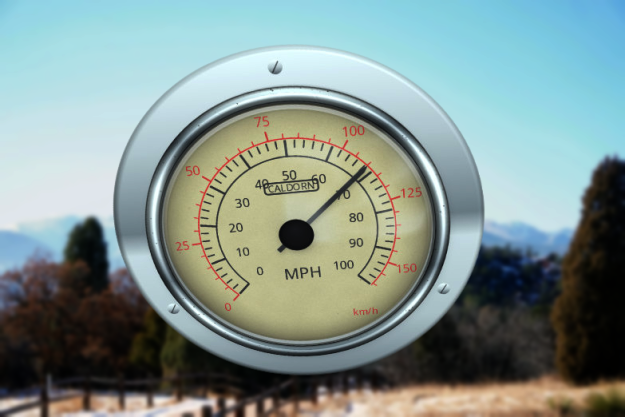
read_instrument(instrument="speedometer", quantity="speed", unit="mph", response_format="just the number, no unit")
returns 68
